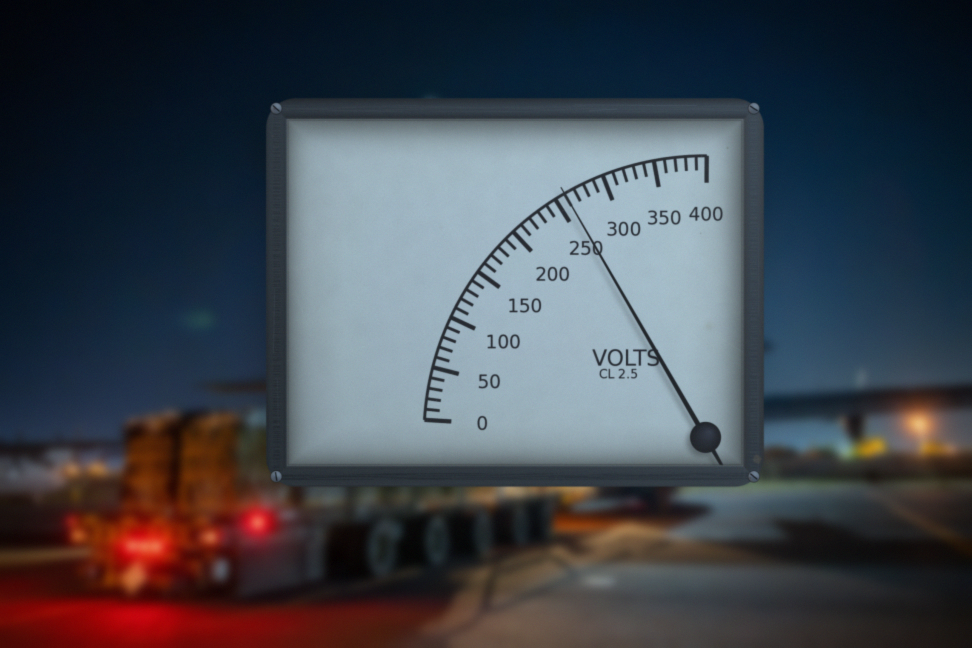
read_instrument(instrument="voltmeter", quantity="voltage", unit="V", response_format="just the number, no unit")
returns 260
